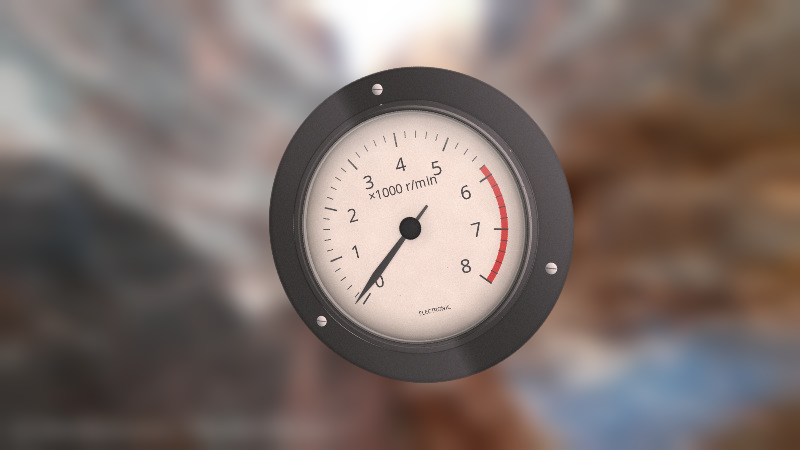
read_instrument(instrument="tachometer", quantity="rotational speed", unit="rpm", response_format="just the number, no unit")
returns 100
